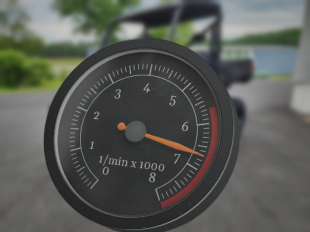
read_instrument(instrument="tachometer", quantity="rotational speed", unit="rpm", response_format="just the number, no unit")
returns 6700
